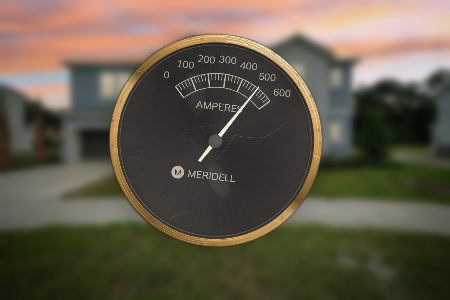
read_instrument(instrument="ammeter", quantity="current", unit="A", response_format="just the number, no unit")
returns 500
